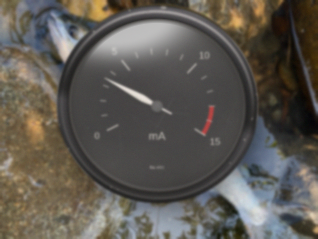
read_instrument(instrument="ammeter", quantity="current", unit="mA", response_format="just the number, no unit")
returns 3.5
